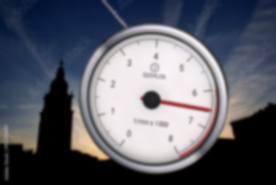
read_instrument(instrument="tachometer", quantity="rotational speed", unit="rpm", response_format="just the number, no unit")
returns 6500
